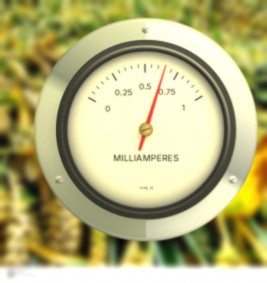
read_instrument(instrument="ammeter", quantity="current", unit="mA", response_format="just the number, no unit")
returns 0.65
